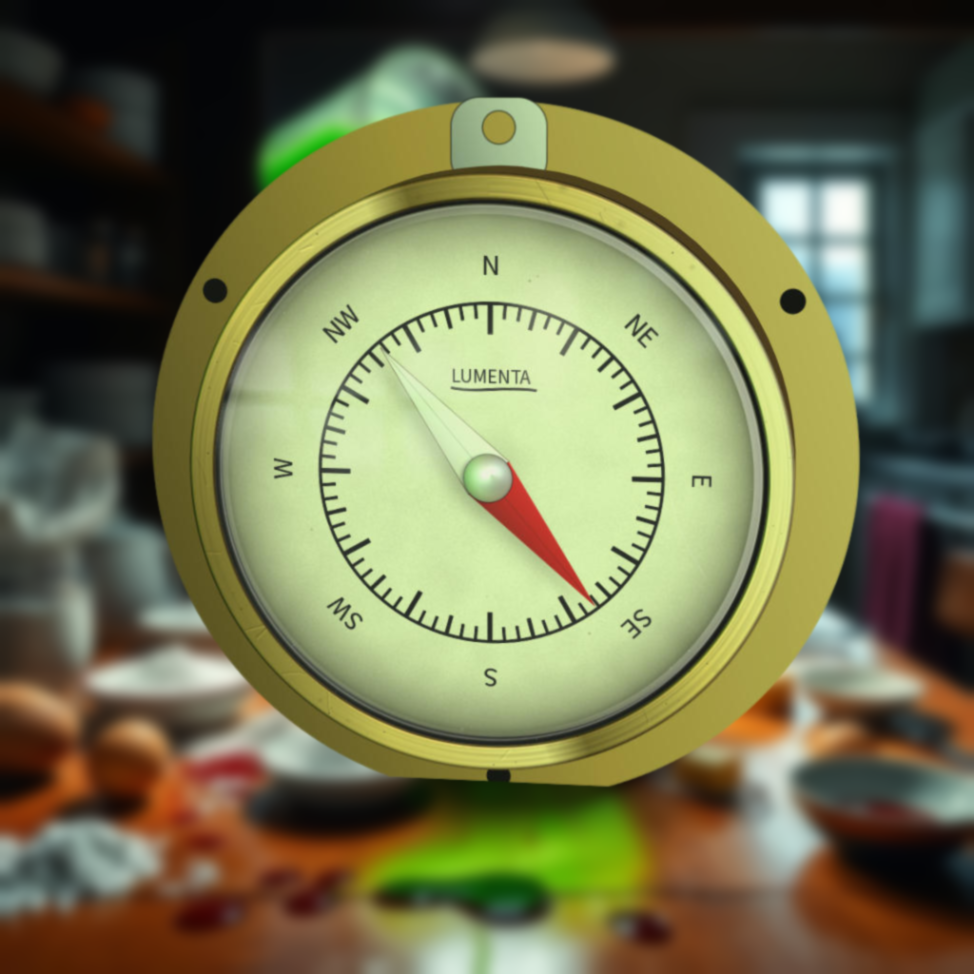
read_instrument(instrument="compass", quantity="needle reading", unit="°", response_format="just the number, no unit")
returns 140
